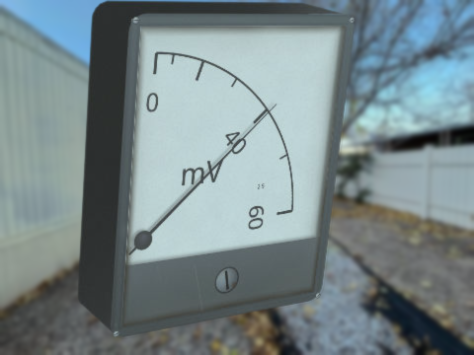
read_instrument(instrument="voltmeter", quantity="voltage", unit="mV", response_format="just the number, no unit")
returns 40
